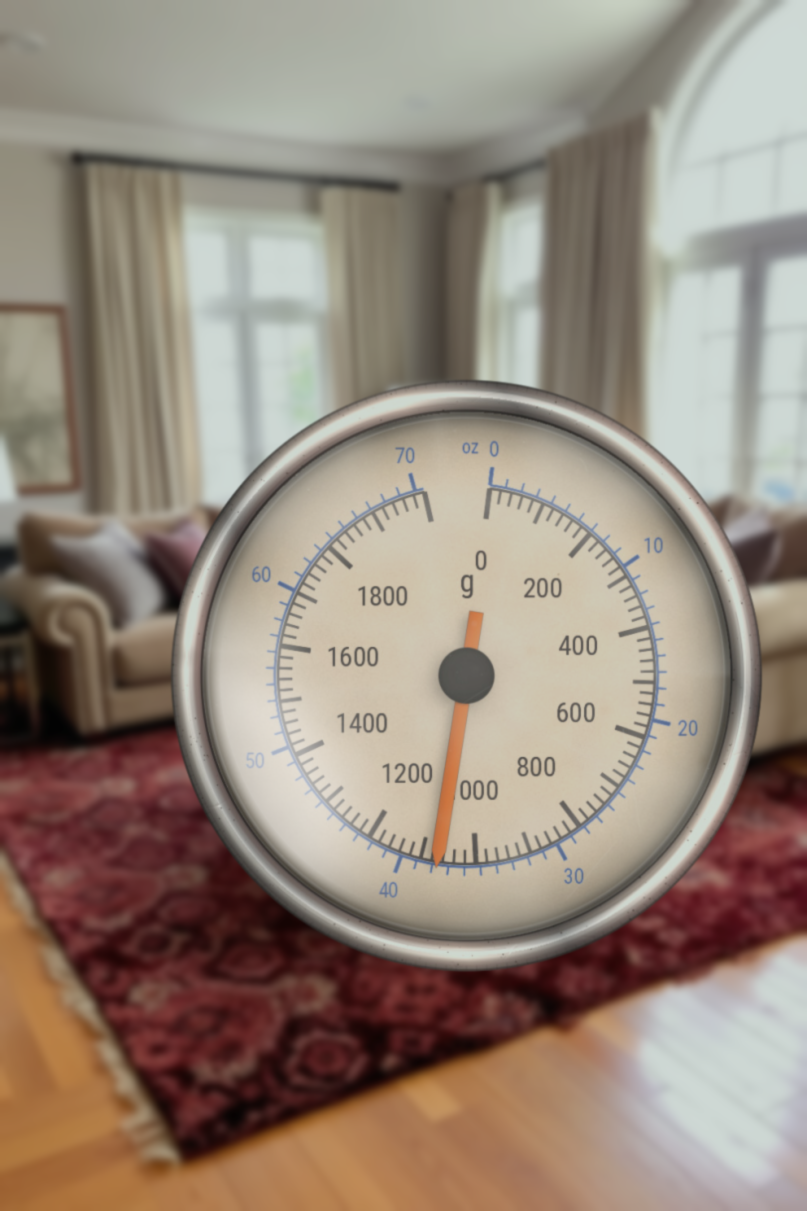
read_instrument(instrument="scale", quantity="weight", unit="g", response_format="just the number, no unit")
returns 1070
